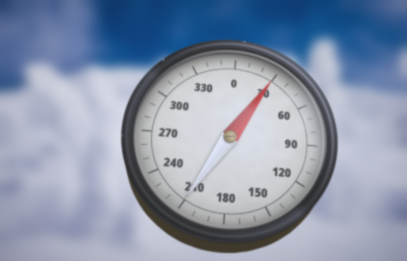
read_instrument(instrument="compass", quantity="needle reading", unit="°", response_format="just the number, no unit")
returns 30
